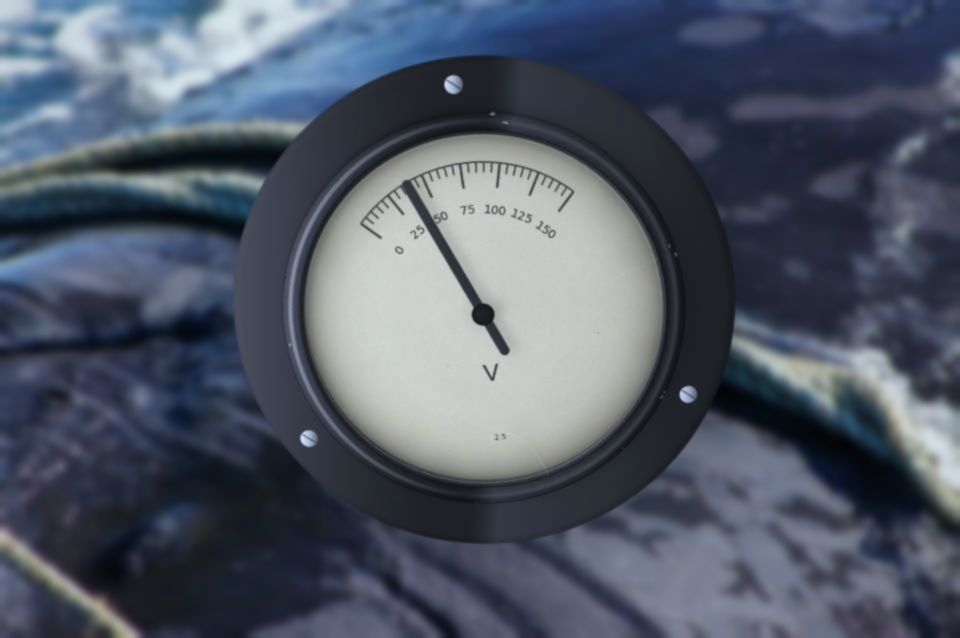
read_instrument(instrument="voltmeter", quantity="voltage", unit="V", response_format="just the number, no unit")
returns 40
